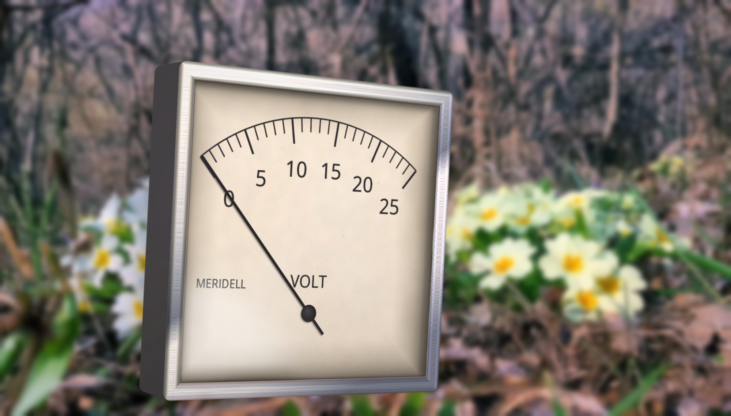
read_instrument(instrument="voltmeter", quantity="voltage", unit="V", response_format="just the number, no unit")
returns 0
